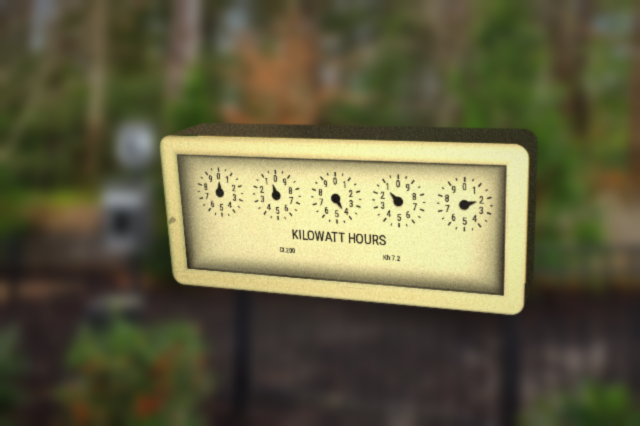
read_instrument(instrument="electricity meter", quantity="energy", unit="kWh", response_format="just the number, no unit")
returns 412
